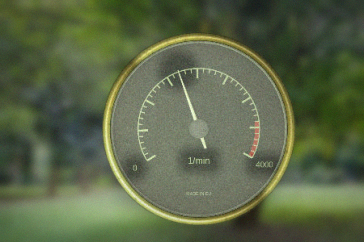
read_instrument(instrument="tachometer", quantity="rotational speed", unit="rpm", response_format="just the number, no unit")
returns 1700
